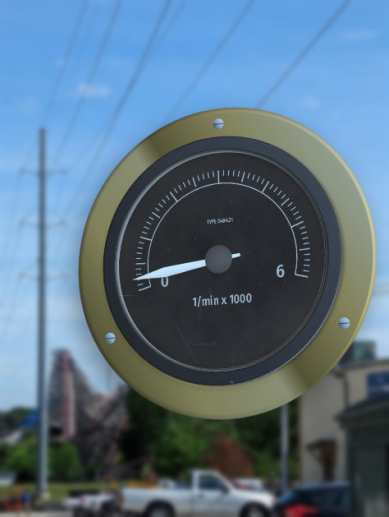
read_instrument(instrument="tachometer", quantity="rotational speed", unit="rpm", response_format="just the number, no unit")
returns 200
